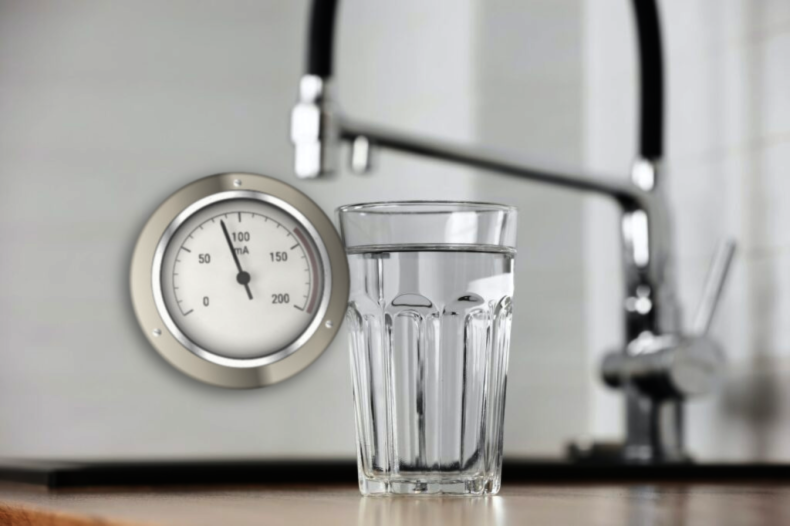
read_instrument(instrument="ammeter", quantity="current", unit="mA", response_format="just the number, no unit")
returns 85
